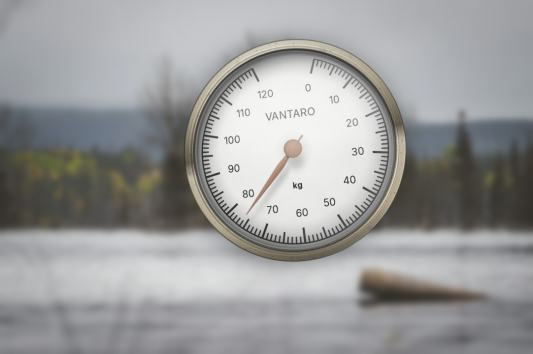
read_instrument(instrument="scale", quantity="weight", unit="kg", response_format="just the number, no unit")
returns 76
